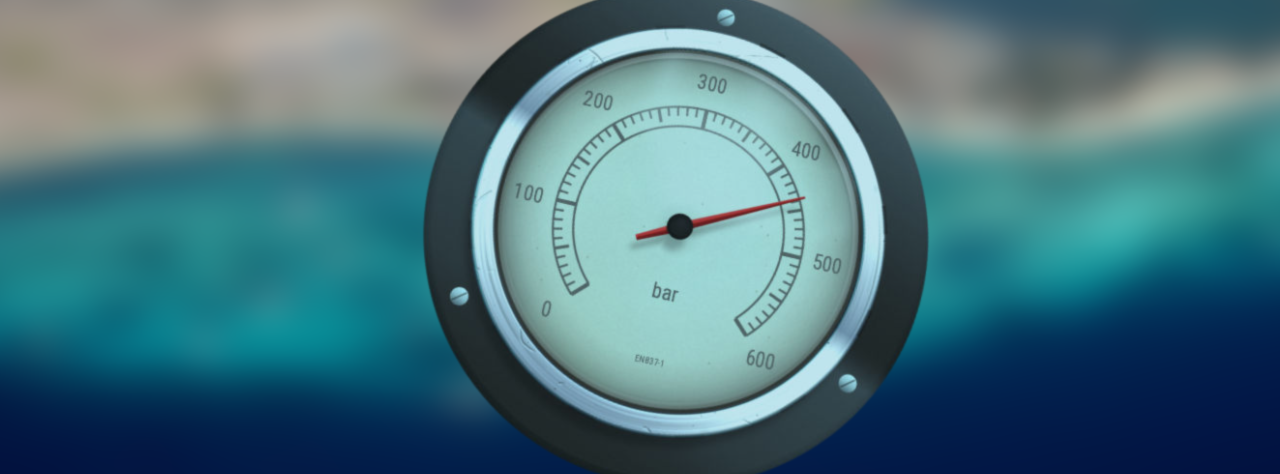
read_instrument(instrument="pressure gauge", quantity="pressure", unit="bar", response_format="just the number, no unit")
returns 440
